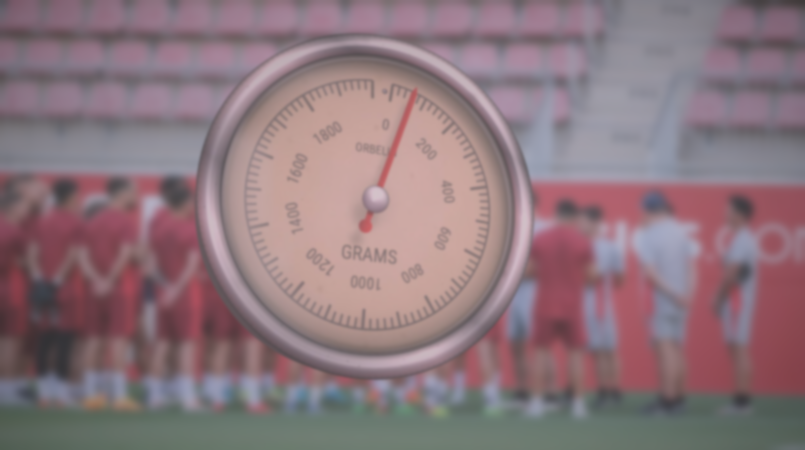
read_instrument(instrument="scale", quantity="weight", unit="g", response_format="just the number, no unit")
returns 60
